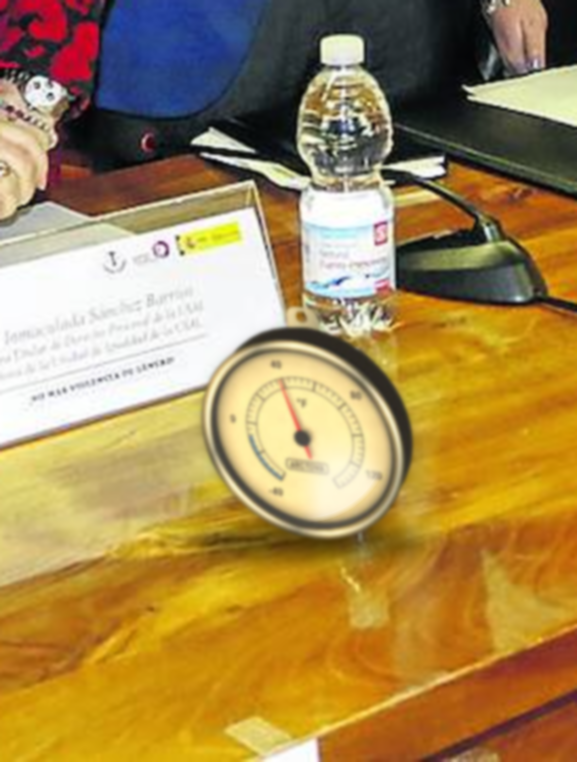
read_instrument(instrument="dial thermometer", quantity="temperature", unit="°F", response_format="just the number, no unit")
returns 40
